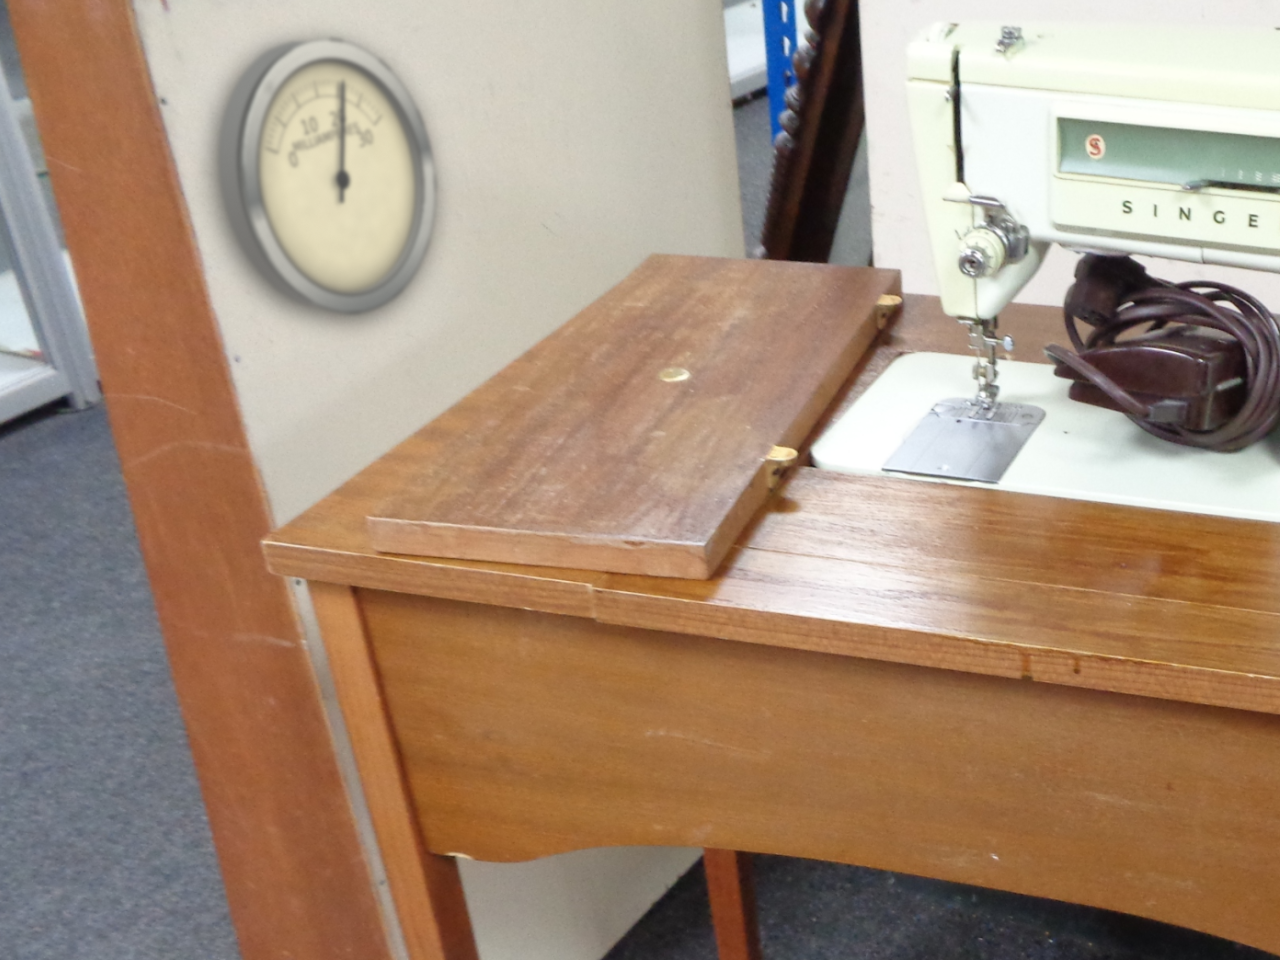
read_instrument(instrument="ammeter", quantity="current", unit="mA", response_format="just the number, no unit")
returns 20
